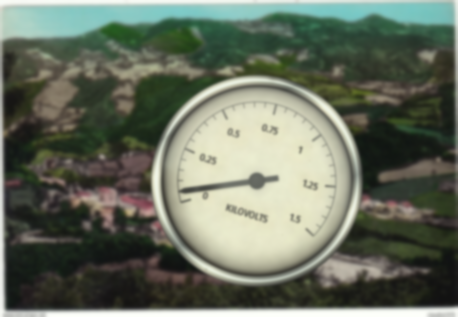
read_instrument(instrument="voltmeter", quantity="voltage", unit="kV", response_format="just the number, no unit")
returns 0.05
